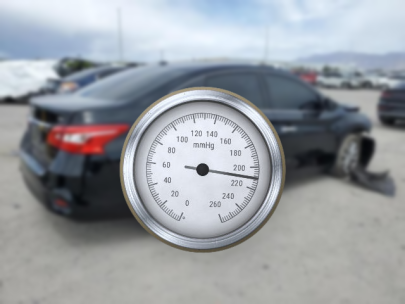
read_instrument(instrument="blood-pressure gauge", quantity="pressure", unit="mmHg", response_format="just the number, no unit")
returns 210
